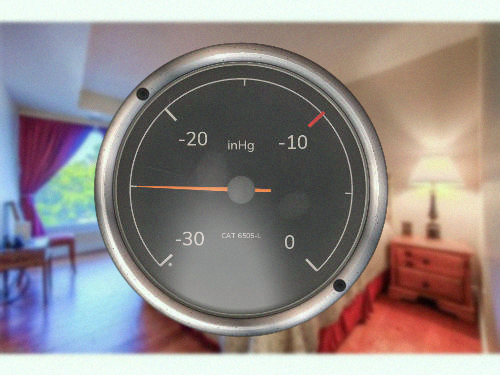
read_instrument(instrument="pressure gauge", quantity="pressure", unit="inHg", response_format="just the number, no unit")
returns -25
